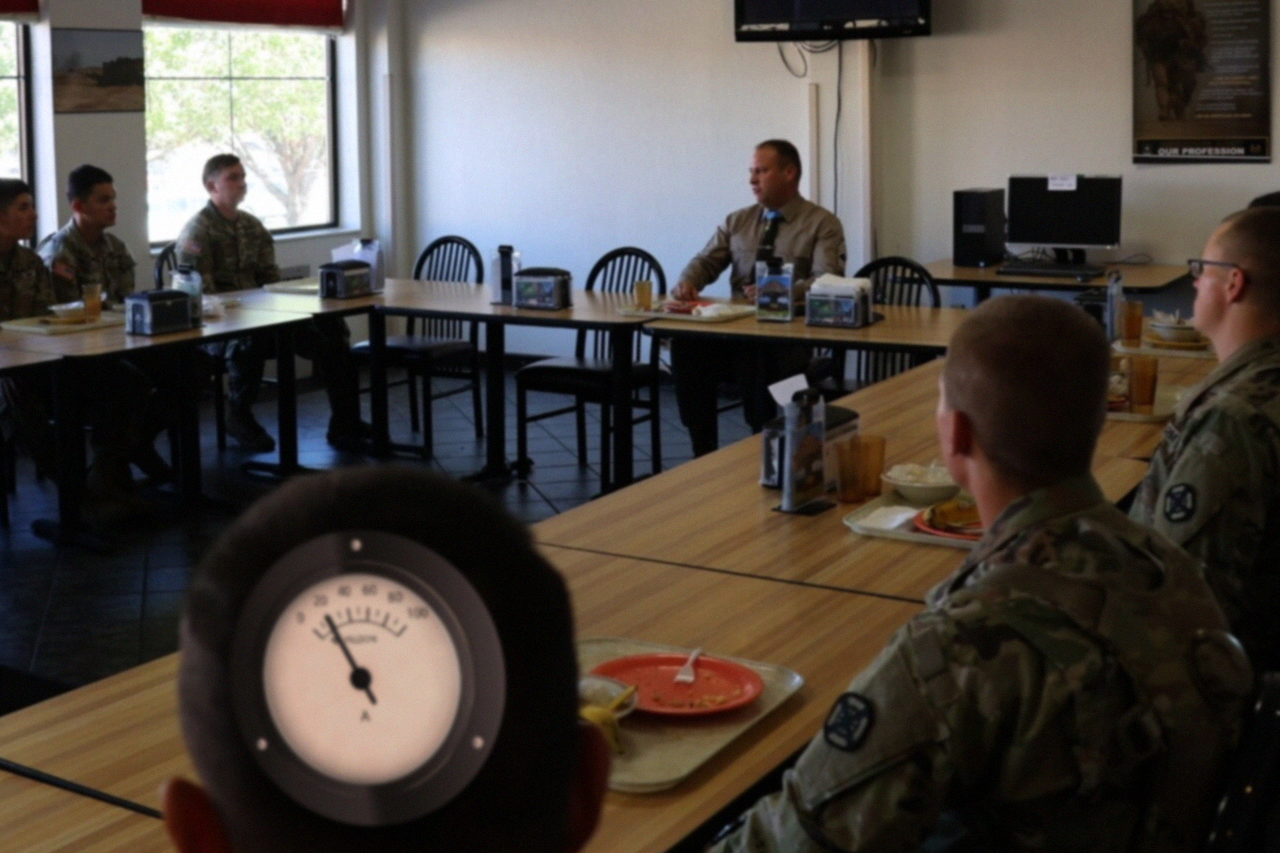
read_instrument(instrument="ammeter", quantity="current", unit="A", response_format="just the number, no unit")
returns 20
